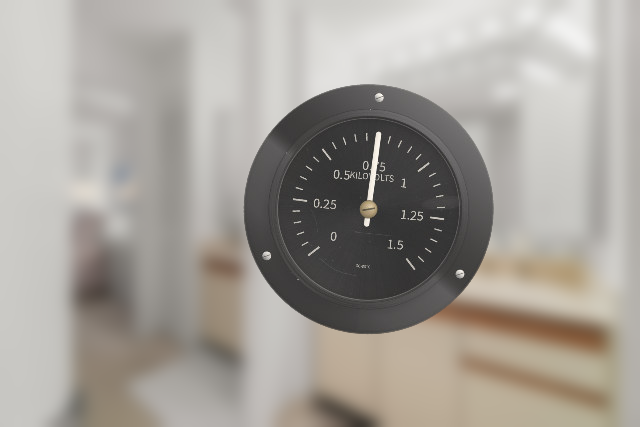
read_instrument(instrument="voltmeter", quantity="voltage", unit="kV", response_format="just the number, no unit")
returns 0.75
